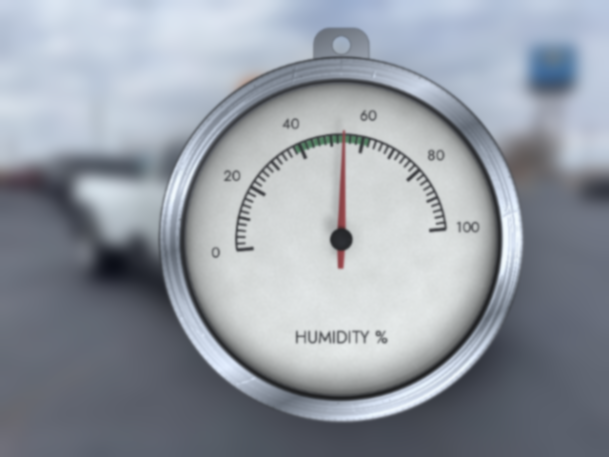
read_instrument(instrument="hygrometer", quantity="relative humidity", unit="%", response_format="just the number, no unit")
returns 54
